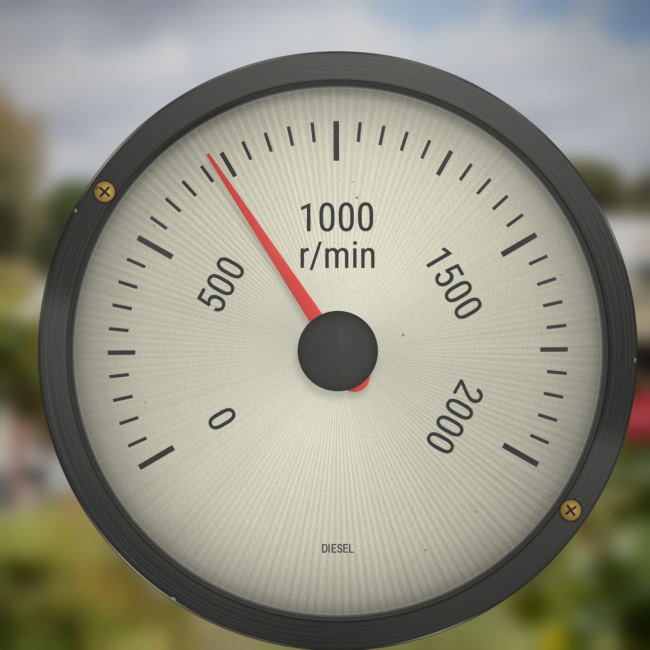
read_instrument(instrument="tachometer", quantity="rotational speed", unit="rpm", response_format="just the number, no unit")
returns 725
